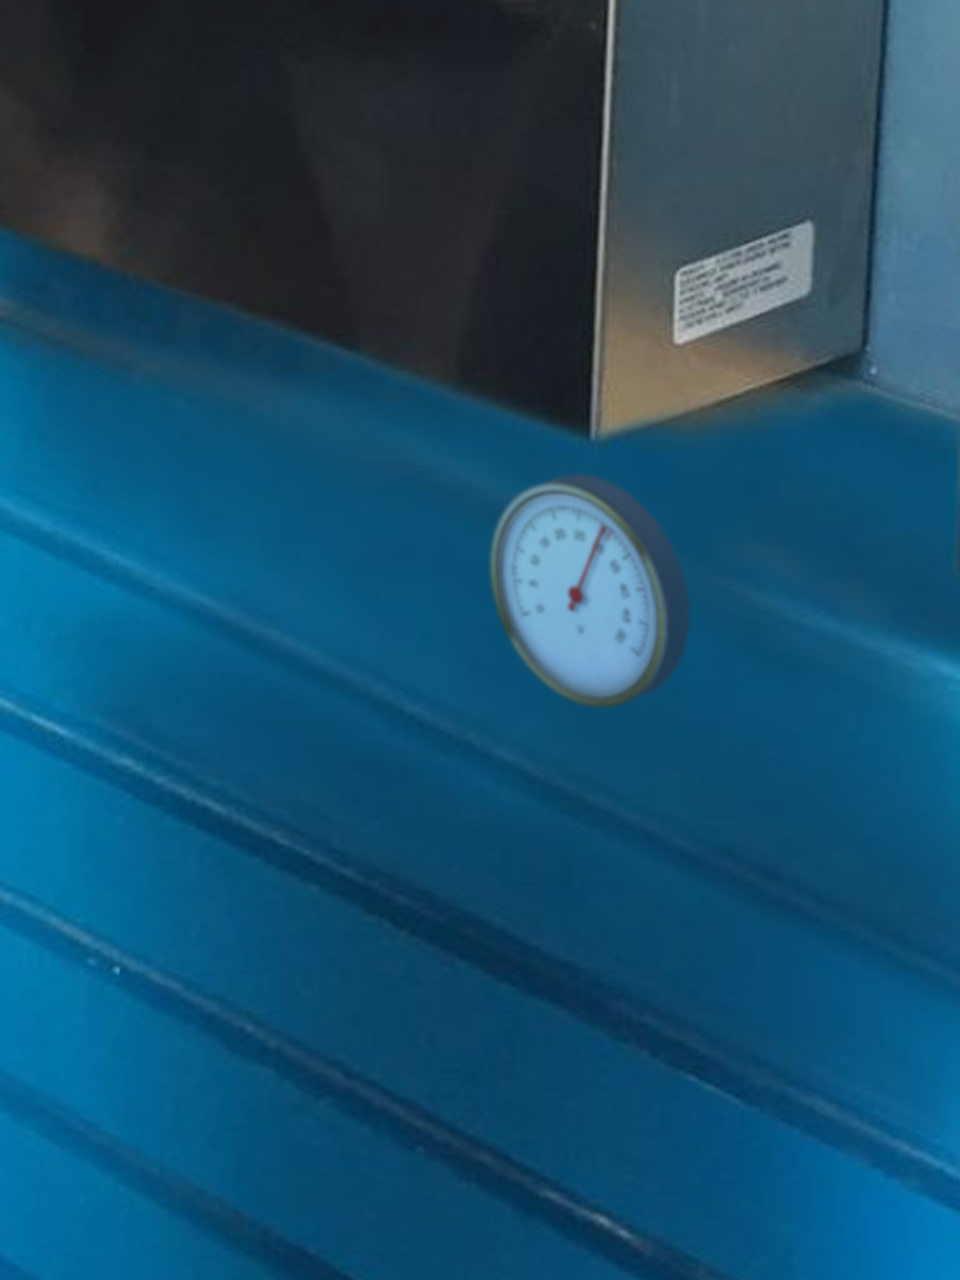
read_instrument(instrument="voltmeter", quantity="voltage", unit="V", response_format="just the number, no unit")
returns 30
